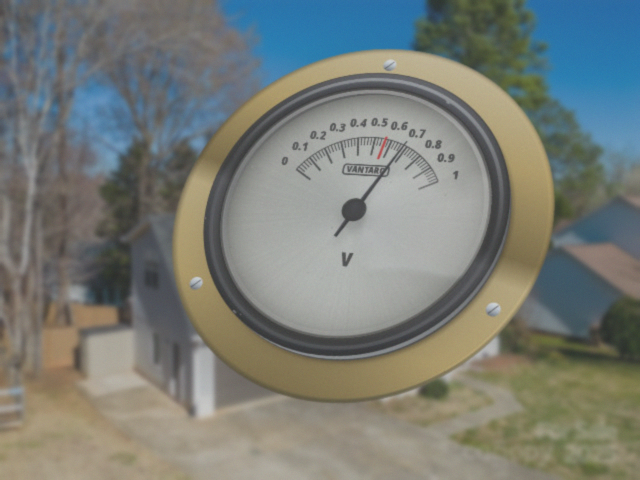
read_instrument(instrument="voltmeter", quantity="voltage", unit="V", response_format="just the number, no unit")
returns 0.7
